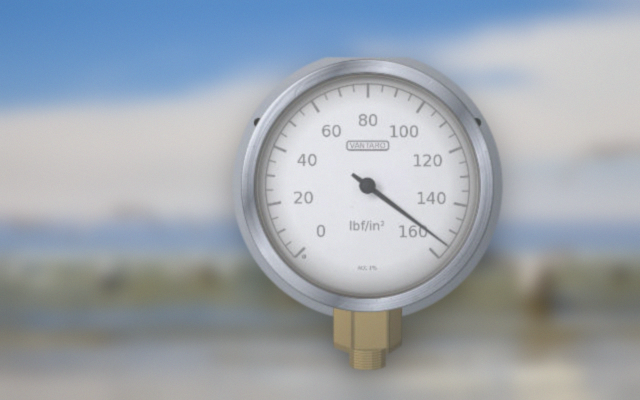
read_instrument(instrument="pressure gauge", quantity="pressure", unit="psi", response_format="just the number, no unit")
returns 155
